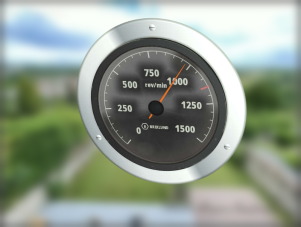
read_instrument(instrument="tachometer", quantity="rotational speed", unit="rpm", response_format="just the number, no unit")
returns 975
